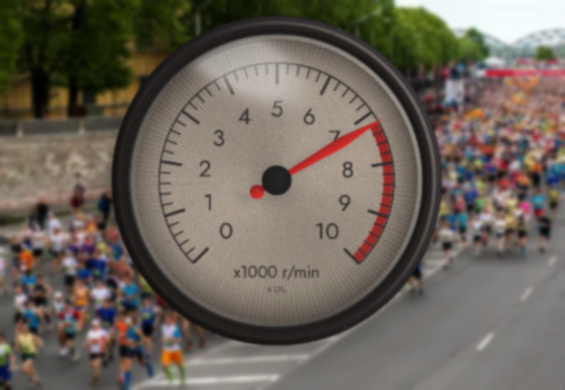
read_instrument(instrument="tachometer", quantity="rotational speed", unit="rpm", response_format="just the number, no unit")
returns 7200
